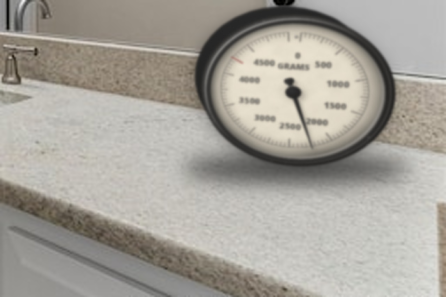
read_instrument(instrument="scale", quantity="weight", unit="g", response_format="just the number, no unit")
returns 2250
